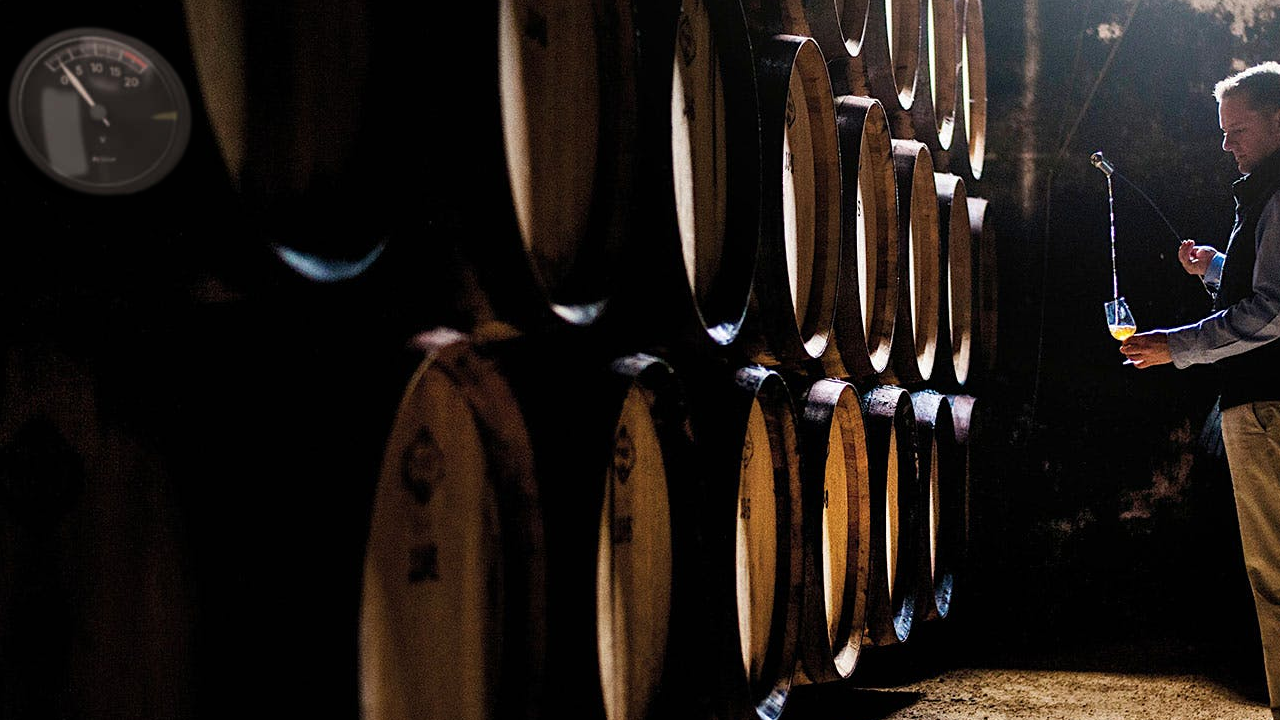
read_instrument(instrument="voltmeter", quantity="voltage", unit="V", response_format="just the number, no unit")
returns 2.5
